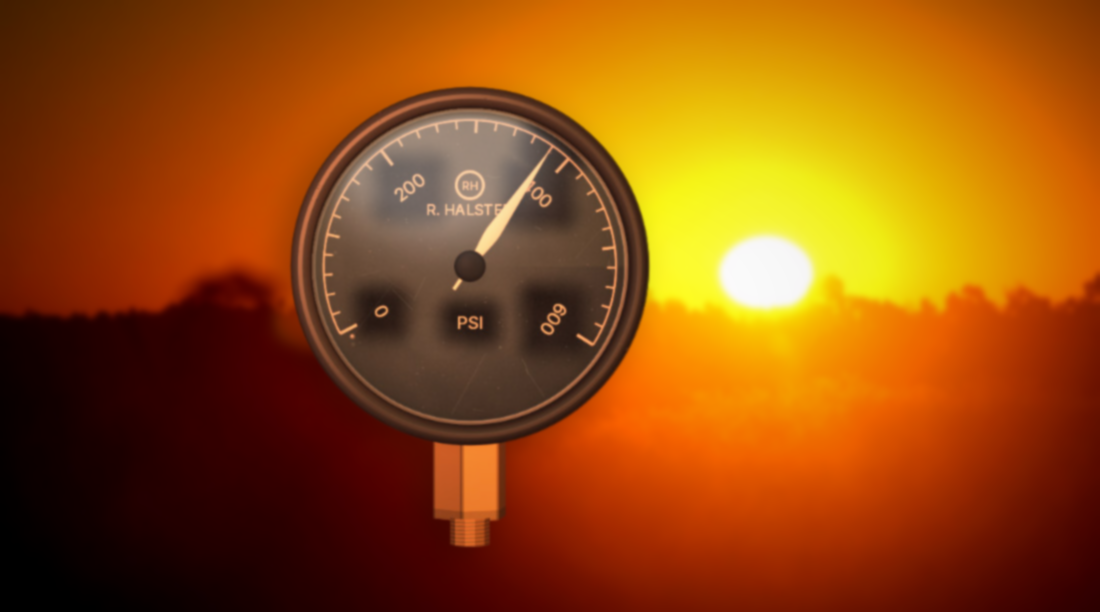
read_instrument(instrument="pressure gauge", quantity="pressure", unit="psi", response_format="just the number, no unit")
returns 380
